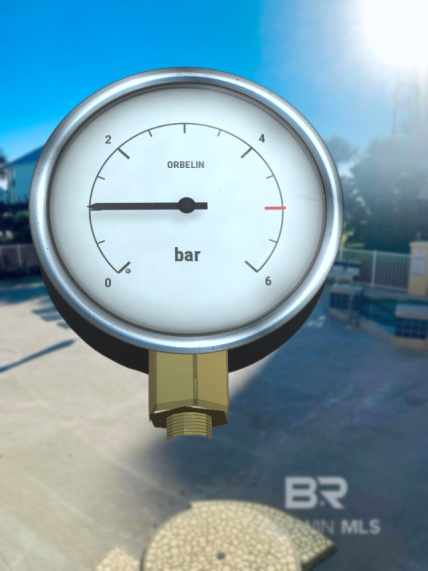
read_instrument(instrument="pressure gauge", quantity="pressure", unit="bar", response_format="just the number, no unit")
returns 1
